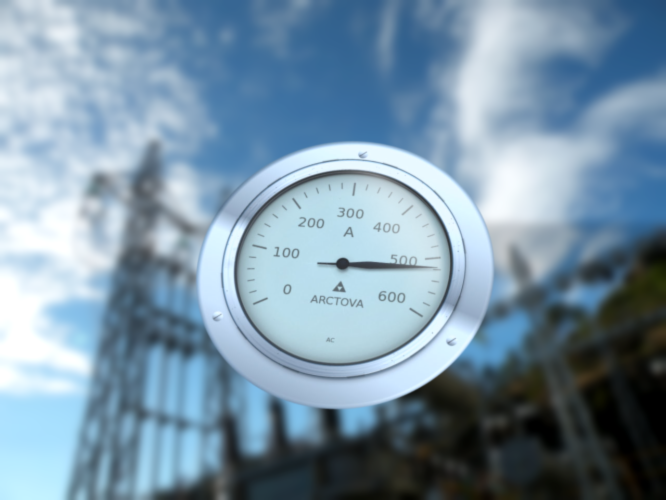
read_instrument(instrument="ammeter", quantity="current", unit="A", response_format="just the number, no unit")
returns 520
